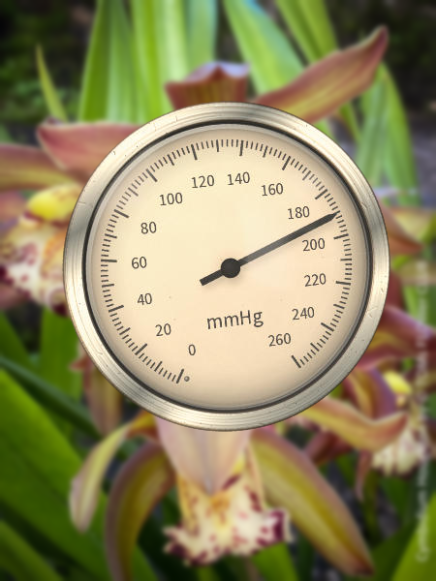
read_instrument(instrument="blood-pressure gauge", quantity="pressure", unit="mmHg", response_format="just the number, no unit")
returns 190
